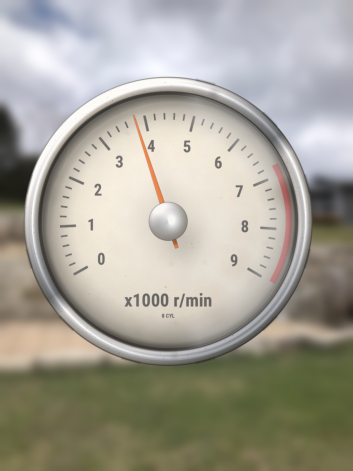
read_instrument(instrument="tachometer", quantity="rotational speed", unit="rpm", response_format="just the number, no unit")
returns 3800
